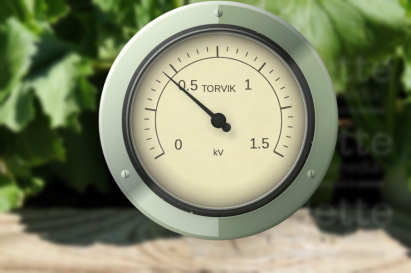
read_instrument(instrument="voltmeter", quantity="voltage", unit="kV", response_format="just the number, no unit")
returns 0.45
